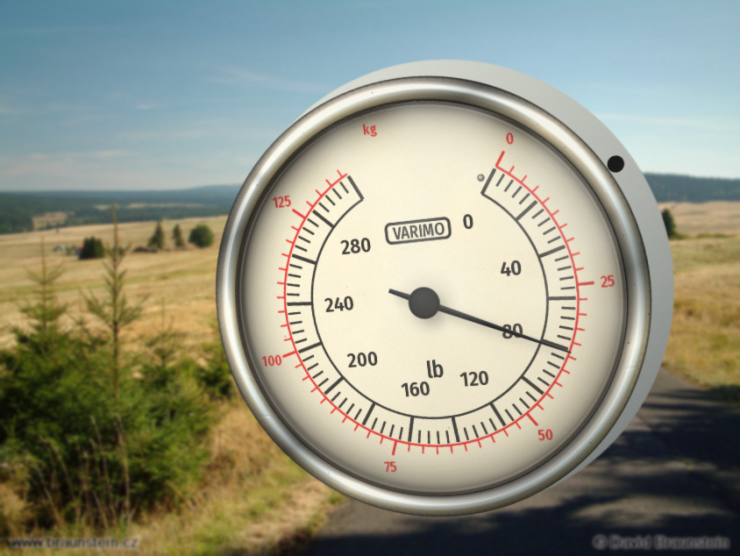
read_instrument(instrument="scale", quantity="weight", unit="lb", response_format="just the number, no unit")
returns 80
